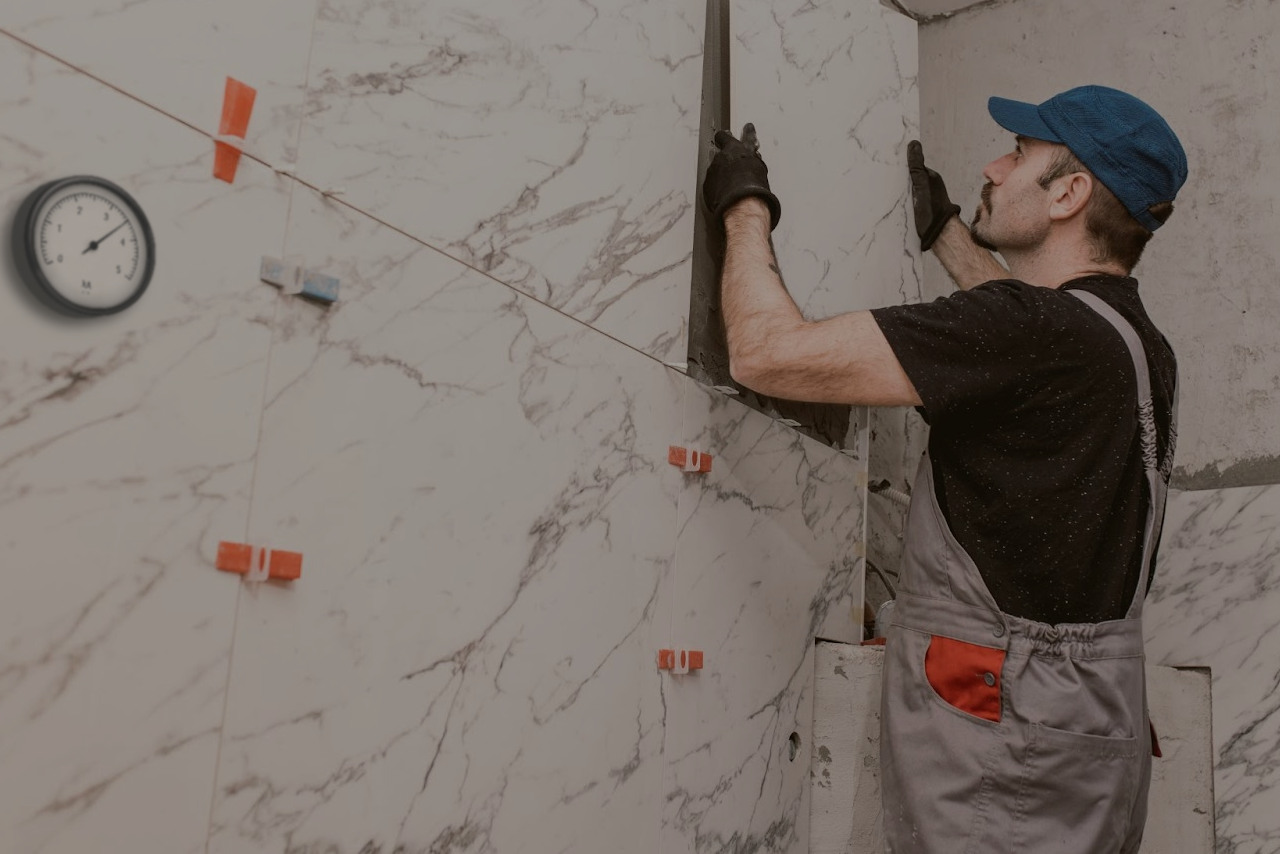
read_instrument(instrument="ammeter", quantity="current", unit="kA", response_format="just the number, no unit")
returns 3.5
